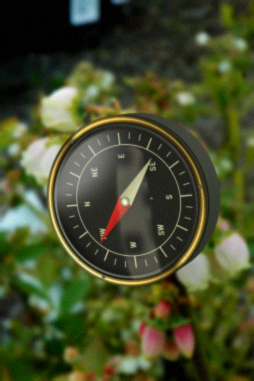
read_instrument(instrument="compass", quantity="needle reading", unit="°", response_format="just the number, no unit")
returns 310
